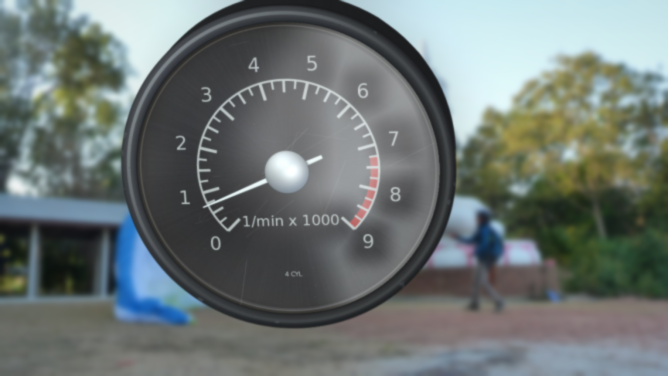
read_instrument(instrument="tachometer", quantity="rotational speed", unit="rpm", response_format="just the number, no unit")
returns 750
